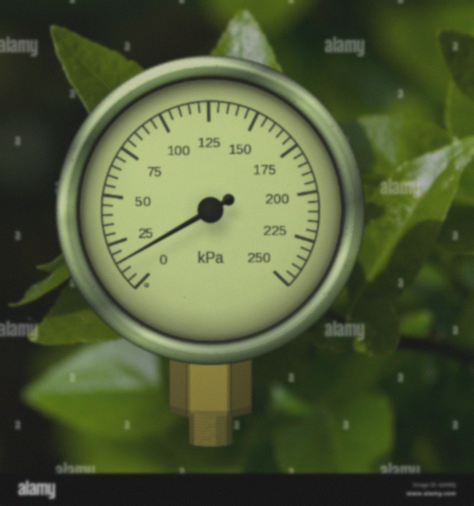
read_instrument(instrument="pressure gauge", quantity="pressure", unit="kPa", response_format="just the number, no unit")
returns 15
